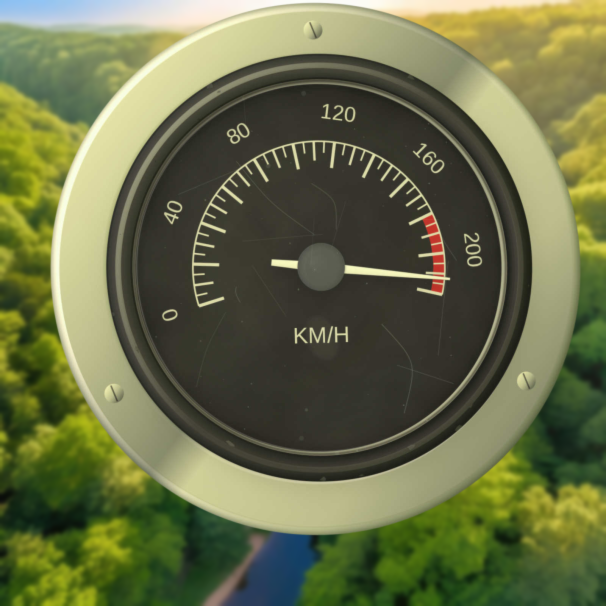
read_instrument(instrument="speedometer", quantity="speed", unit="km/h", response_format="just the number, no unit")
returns 212.5
